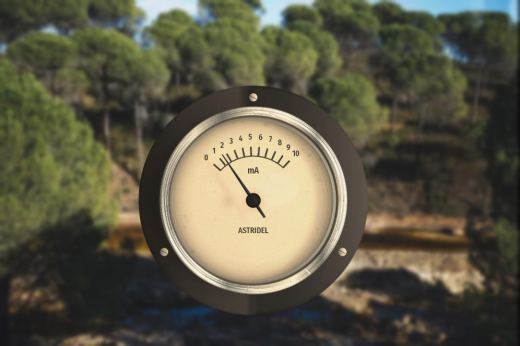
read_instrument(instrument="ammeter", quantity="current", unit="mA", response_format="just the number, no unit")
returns 1.5
